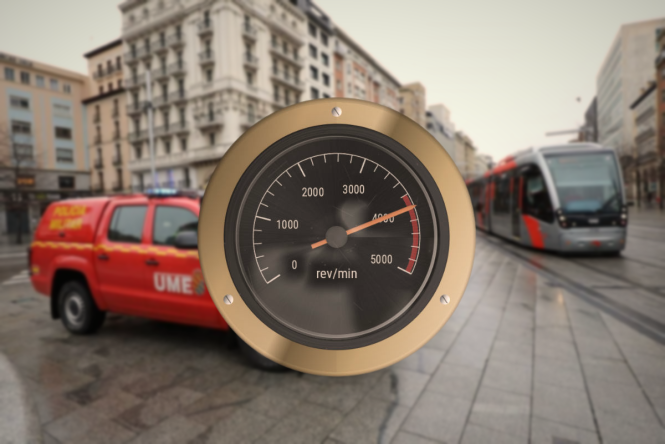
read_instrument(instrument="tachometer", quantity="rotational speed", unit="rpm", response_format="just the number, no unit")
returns 4000
